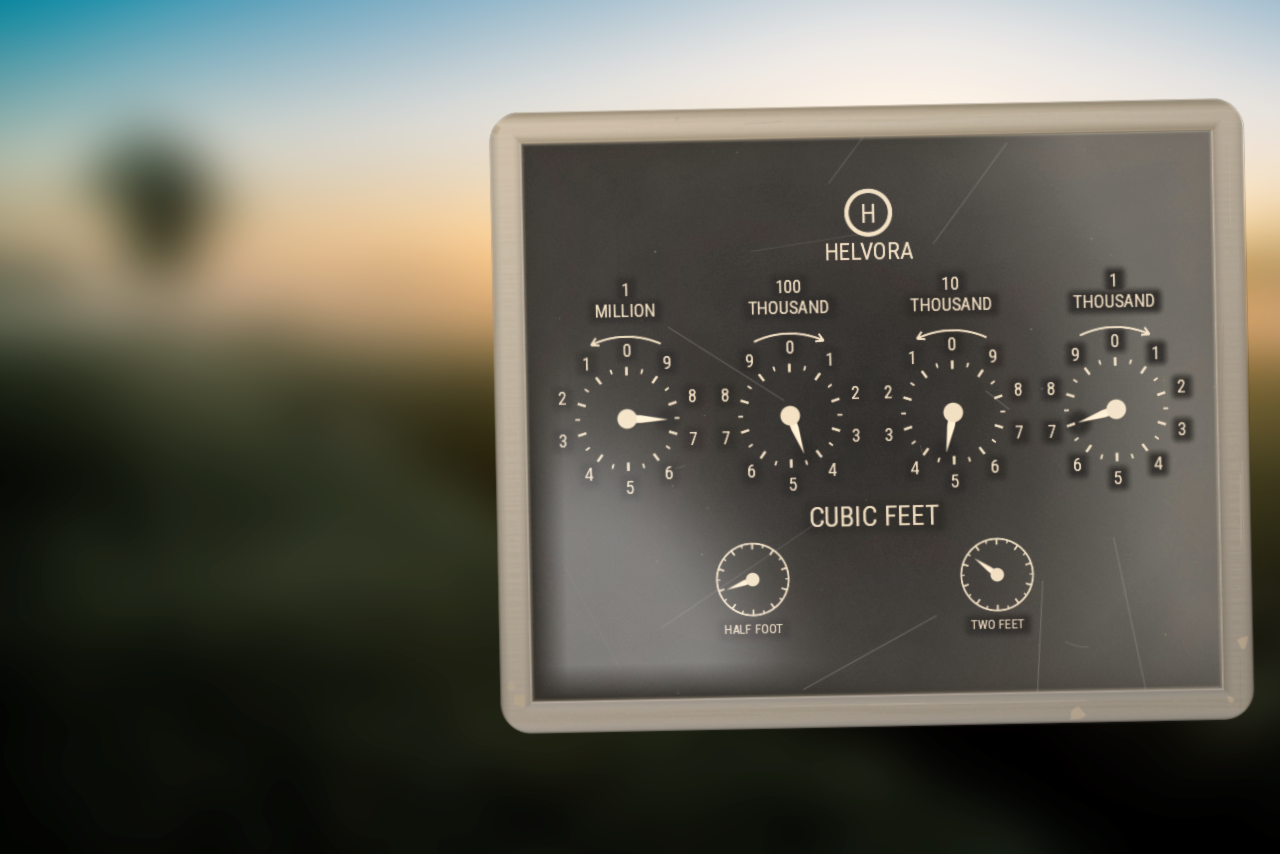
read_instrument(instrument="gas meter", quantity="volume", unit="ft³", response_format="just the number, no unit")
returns 744700
